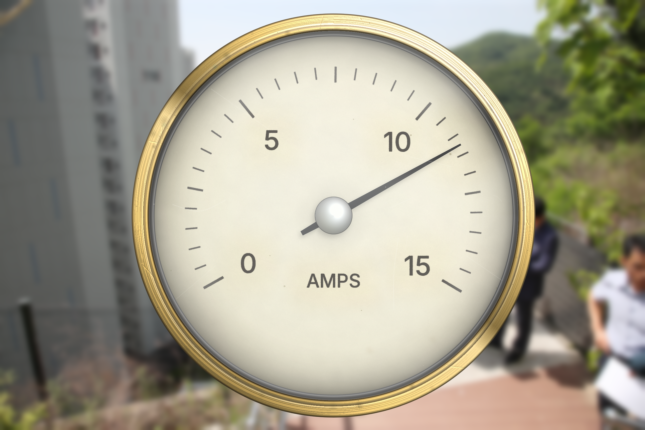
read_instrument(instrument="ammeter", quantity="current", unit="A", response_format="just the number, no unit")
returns 11.25
